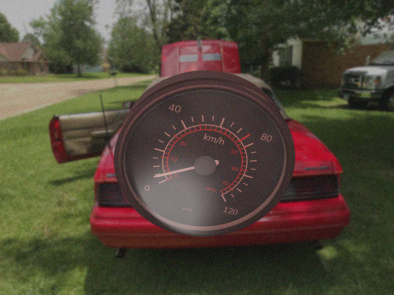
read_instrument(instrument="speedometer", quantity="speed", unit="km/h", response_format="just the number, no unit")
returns 5
